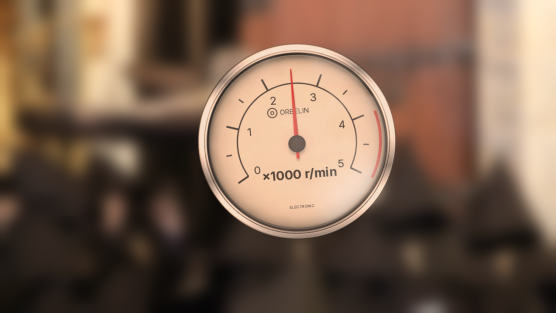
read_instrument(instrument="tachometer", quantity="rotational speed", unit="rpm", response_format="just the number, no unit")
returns 2500
